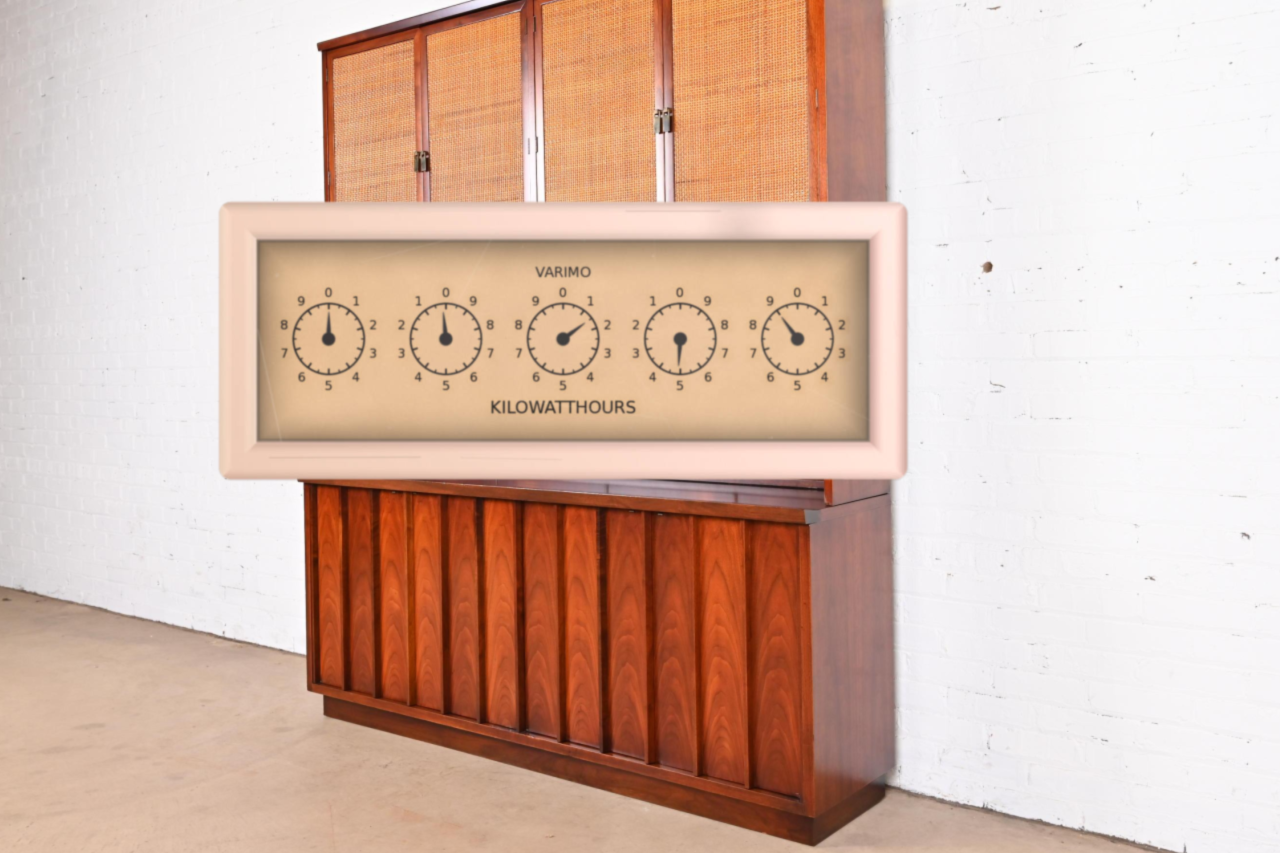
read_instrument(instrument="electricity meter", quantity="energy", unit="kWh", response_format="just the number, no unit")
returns 149
